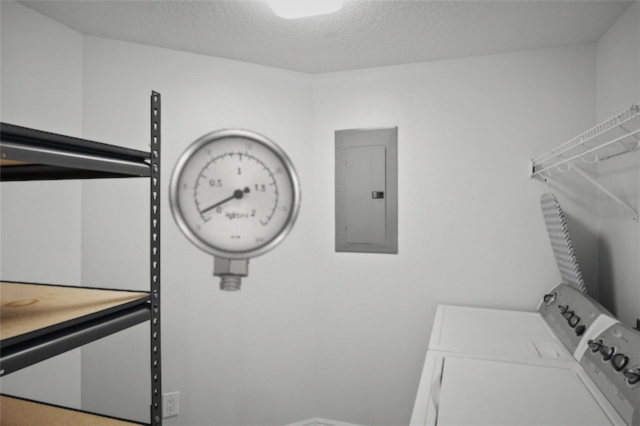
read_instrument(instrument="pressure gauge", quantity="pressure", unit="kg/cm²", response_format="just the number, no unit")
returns 0.1
